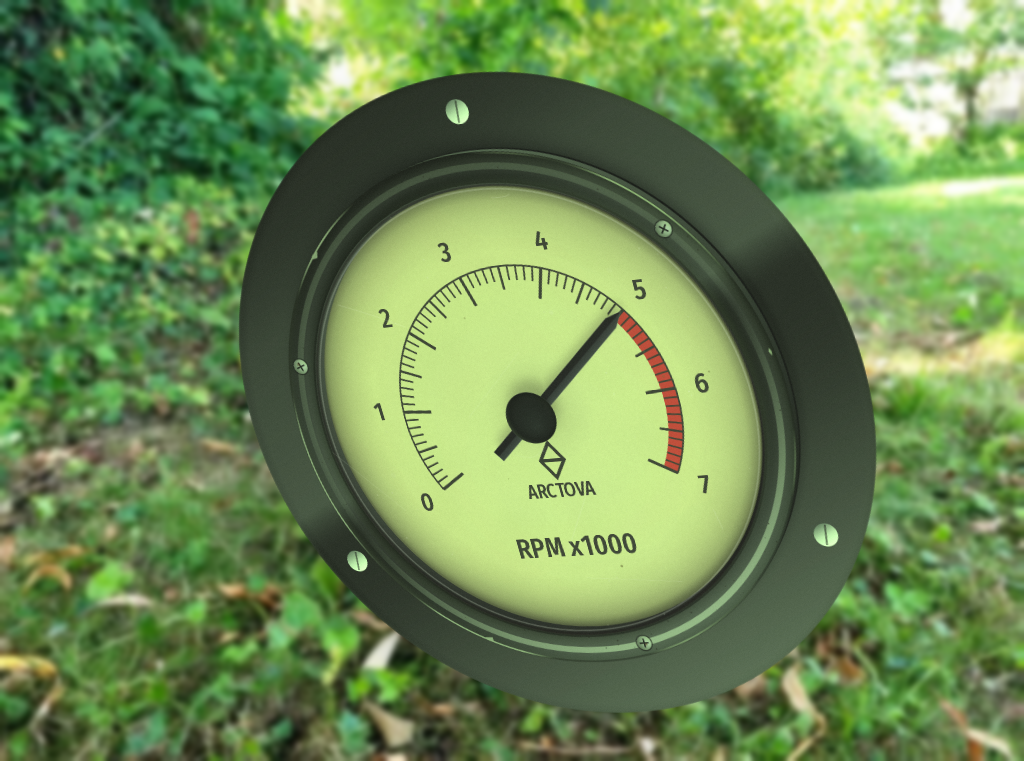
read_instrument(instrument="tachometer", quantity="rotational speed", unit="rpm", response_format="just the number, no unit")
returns 5000
